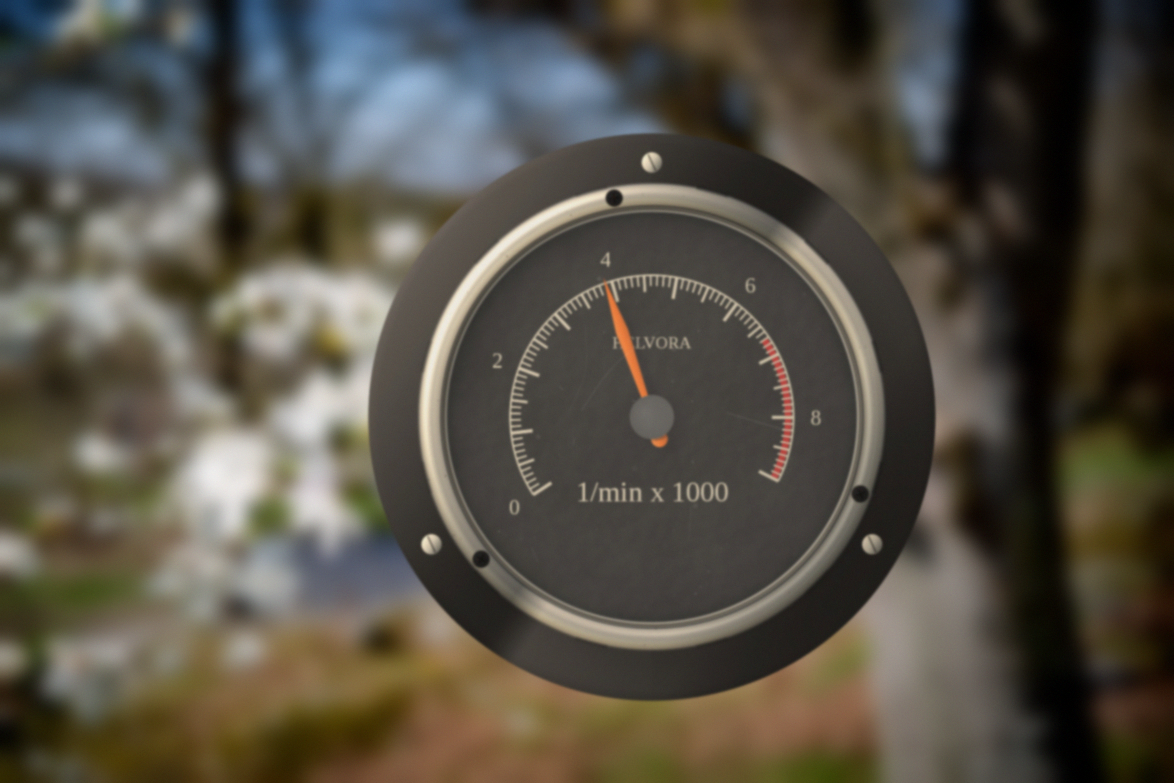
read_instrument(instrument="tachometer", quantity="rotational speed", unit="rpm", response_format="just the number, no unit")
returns 3900
